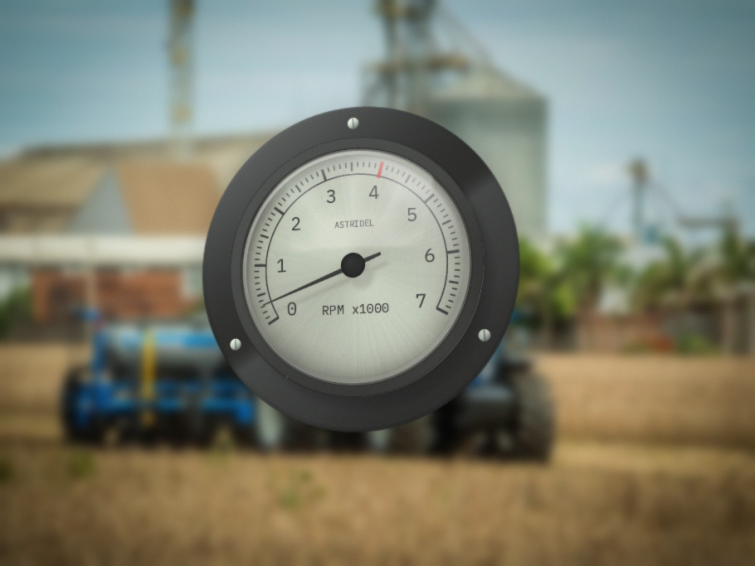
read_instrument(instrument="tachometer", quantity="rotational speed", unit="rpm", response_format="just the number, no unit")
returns 300
